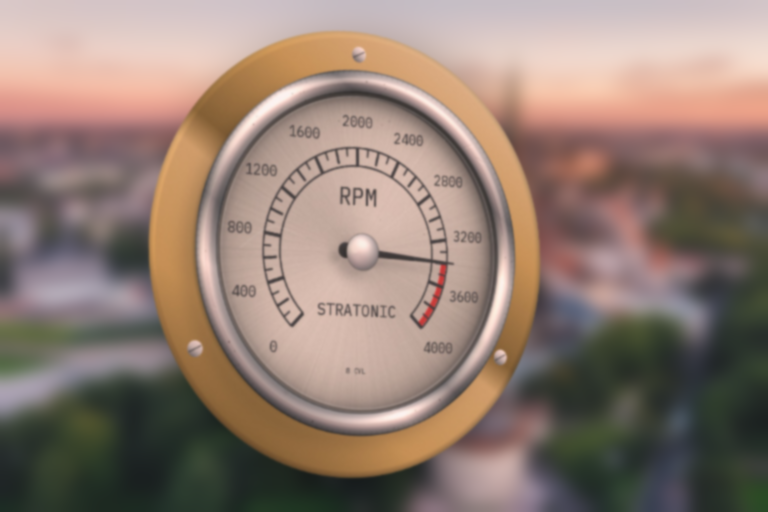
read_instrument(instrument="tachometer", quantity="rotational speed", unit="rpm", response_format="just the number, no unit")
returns 3400
